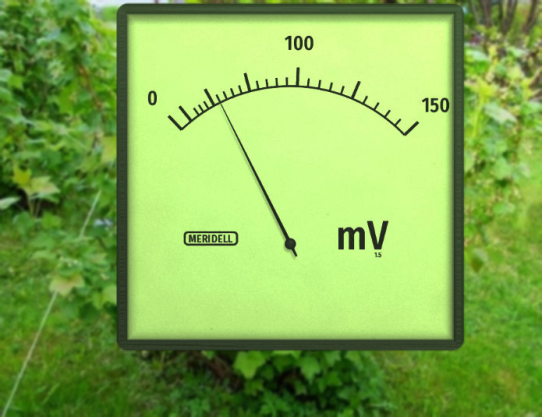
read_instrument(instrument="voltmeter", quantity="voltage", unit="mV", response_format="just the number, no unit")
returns 55
